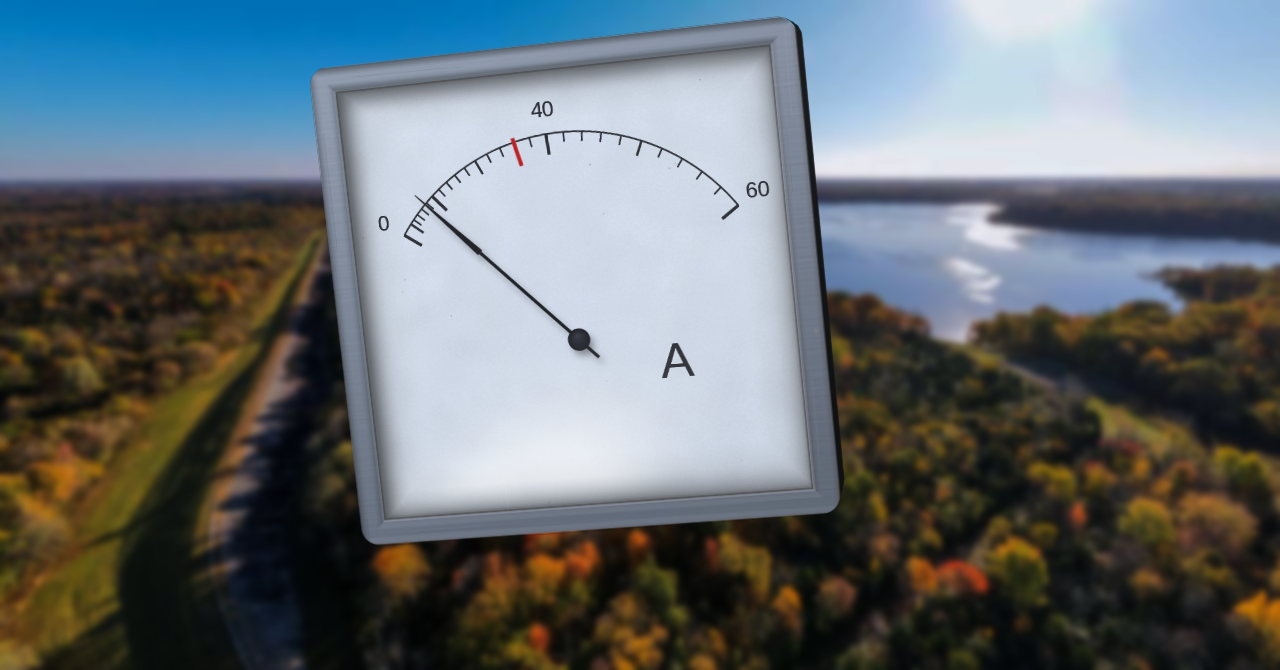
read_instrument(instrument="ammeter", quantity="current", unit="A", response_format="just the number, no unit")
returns 18
